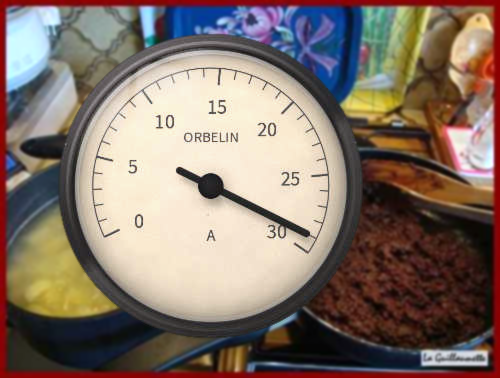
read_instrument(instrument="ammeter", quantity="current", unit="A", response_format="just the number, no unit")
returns 29
